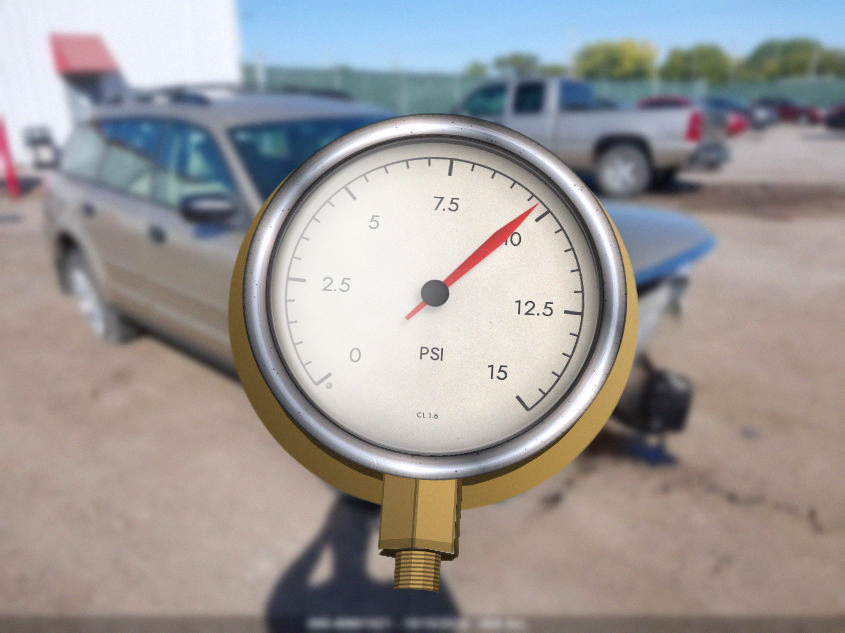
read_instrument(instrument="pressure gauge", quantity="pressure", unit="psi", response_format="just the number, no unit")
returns 9.75
